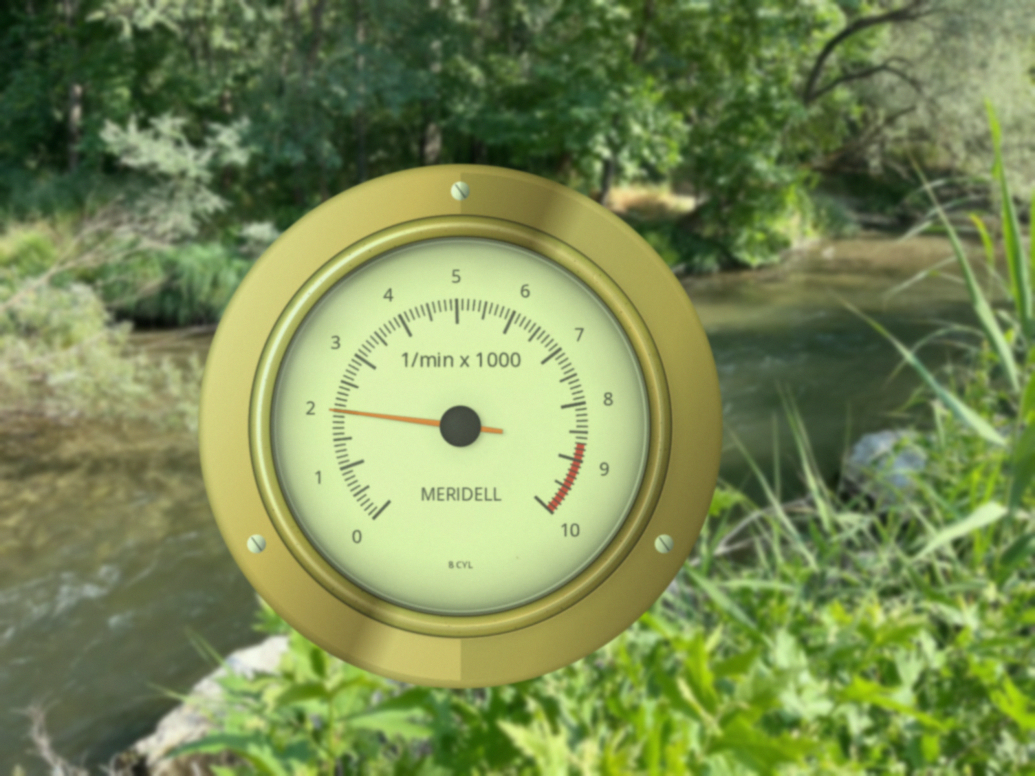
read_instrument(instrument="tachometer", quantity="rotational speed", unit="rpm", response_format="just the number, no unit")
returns 2000
